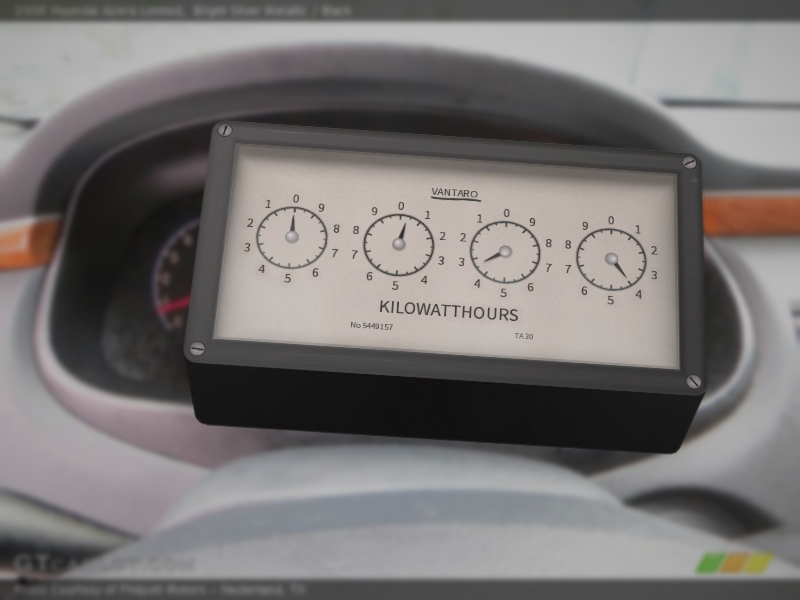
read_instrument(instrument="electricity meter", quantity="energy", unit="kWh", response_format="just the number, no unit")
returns 34
